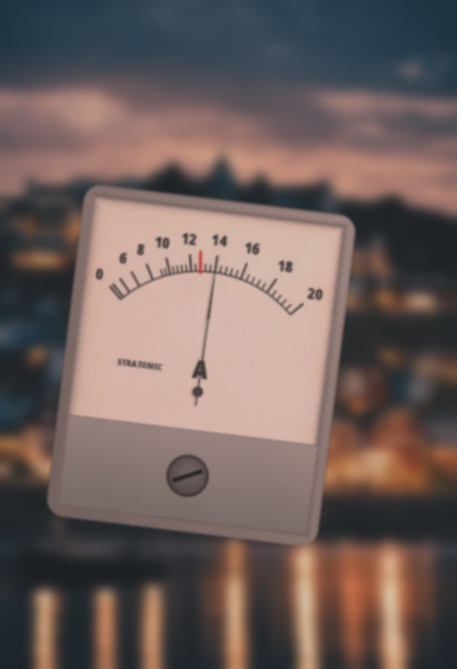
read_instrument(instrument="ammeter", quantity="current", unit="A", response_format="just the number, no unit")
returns 14
